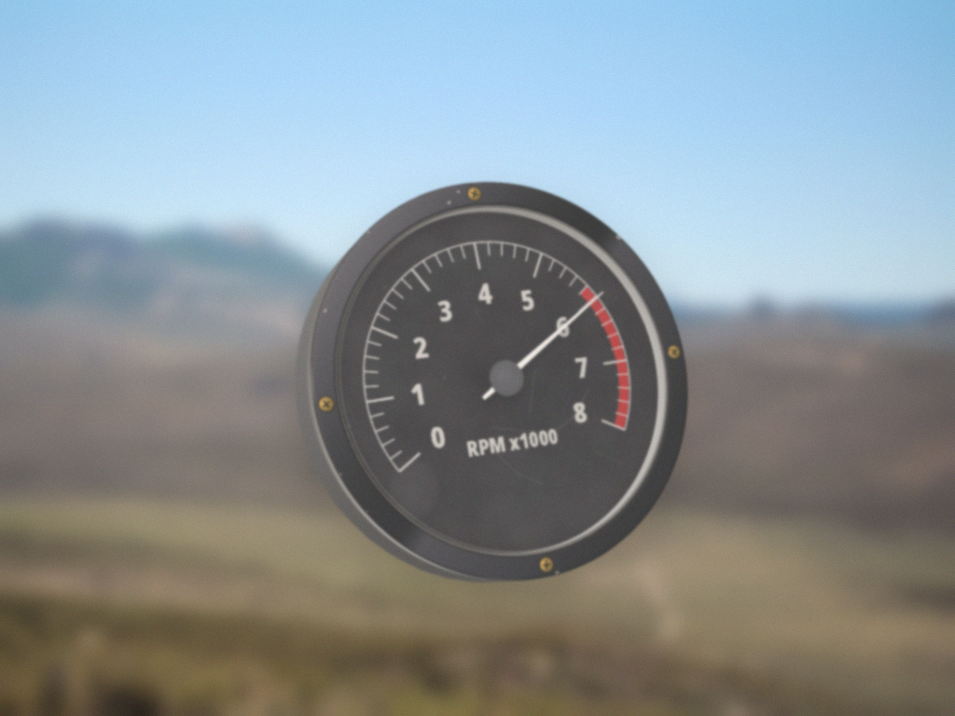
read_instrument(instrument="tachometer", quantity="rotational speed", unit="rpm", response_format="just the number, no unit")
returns 6000
